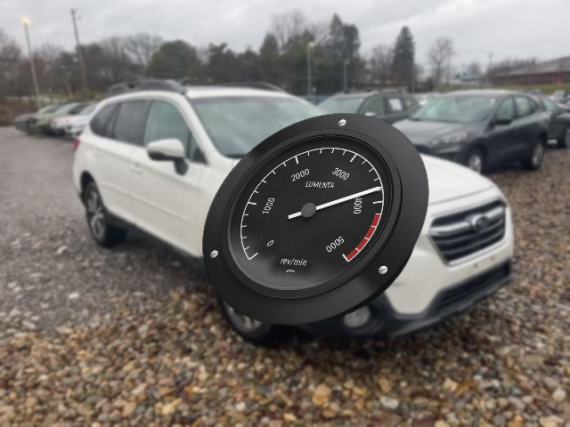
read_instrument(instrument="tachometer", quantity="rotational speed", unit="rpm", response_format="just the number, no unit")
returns 3800
